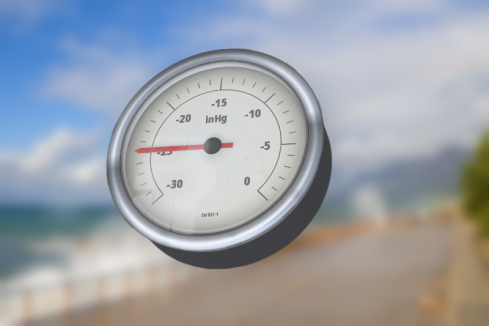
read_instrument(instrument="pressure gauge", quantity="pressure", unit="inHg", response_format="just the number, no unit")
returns -25
